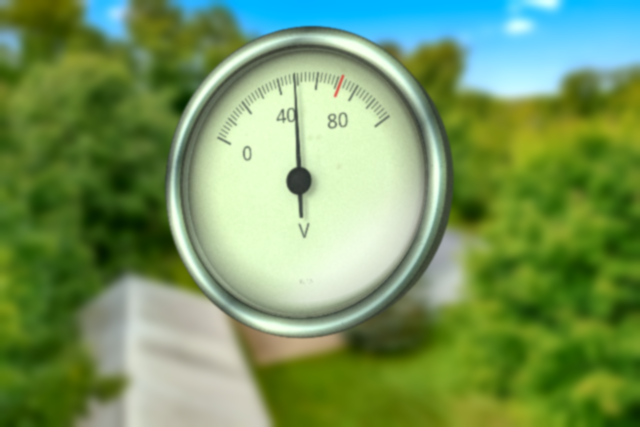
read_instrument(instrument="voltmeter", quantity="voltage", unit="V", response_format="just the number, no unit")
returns 50
